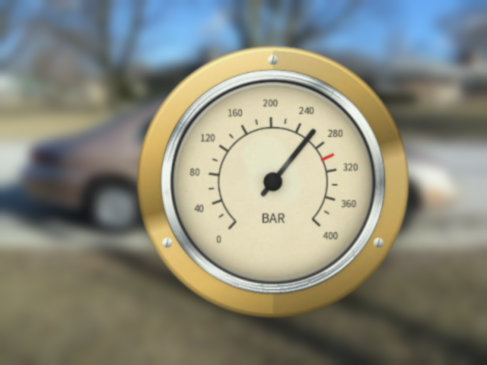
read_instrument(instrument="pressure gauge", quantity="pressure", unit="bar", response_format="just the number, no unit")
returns 260
